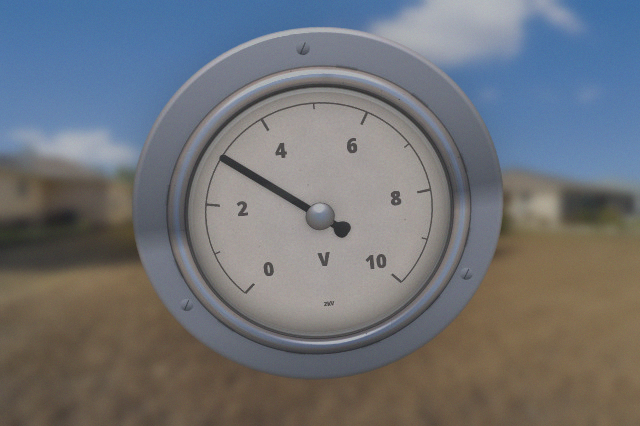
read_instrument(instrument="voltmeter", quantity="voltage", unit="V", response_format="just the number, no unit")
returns 3
